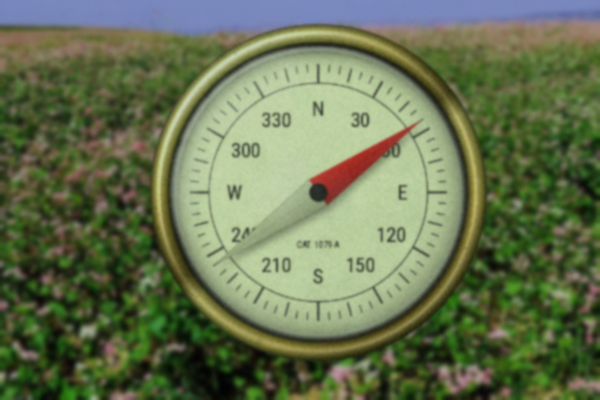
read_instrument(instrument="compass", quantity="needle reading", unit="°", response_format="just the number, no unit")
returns 55
